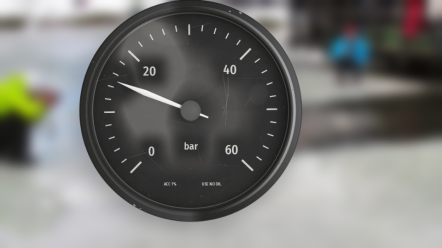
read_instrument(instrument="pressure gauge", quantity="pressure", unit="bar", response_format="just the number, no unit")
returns 15
